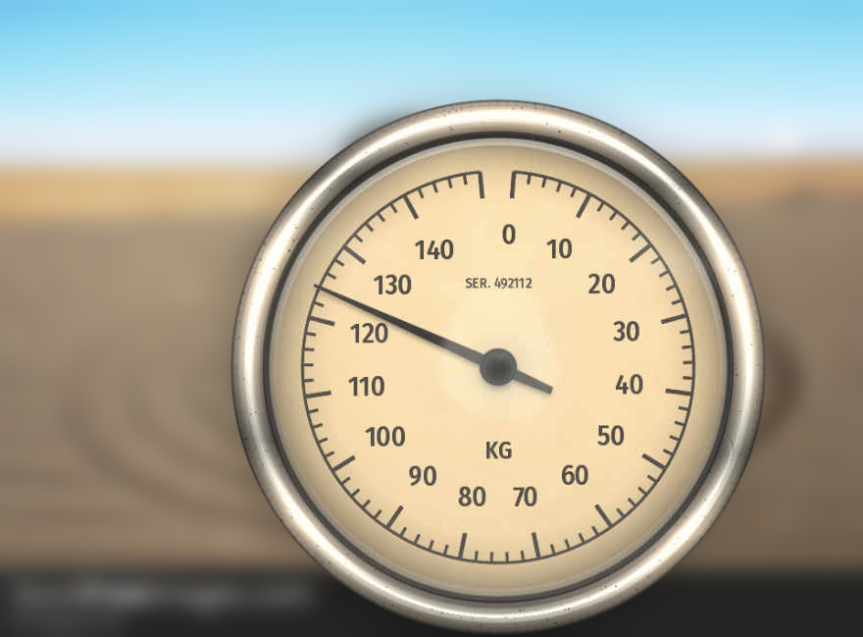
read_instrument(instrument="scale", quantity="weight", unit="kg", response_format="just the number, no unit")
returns 124
